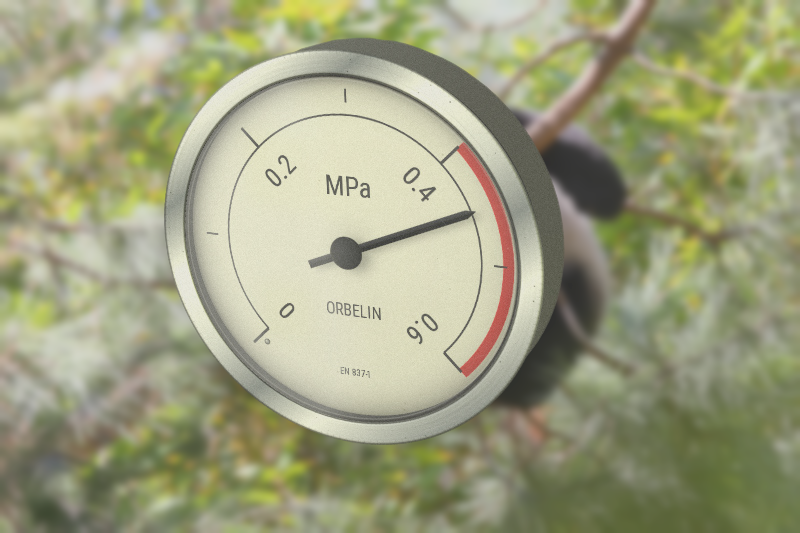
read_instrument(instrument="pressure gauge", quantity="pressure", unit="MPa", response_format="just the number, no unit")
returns 0.45
